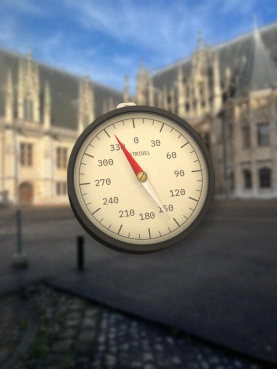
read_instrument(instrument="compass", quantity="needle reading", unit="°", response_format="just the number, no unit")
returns 335
